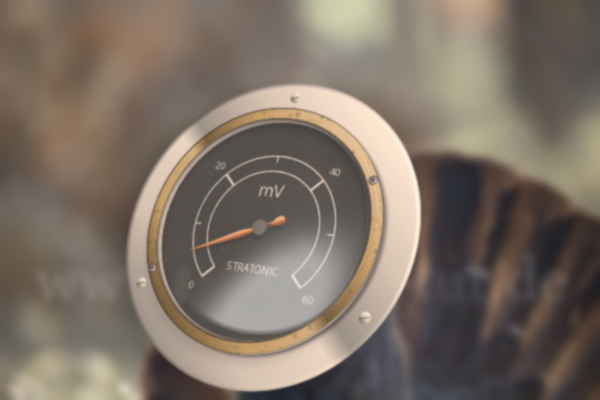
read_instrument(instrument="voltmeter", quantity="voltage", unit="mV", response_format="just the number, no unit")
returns 5
